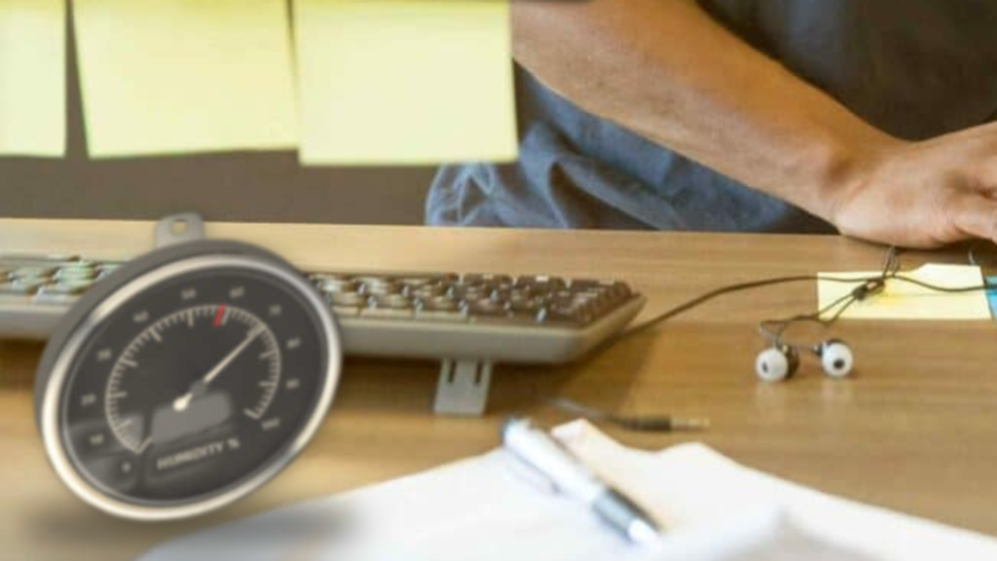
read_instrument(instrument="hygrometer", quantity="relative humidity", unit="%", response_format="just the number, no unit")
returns 70
